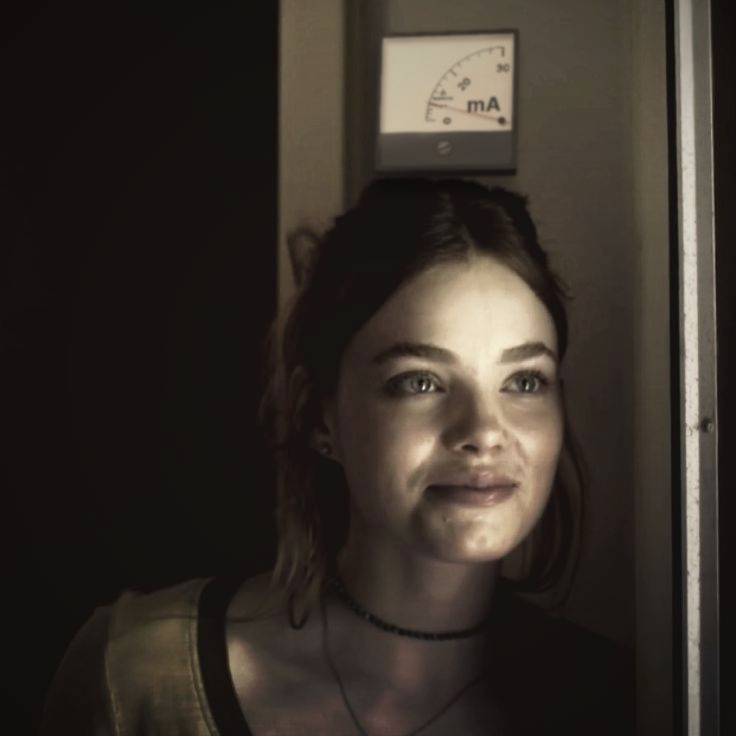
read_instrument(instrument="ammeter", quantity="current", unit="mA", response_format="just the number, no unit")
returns 10
